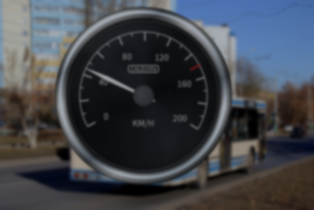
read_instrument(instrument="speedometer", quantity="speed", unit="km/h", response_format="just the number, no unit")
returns 45
